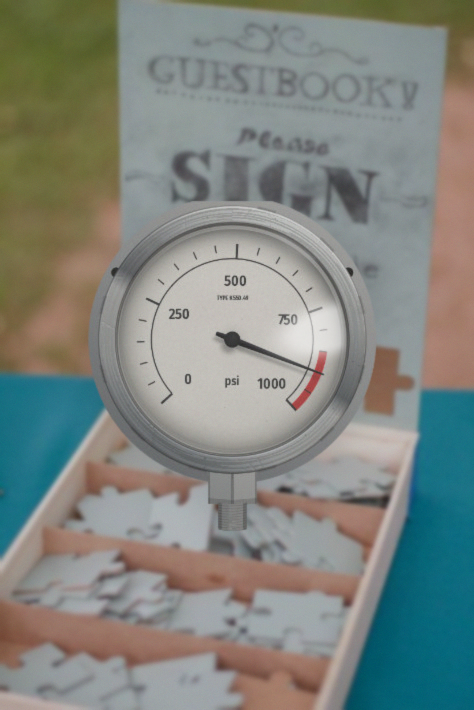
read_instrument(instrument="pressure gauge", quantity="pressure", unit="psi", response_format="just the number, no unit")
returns 900
